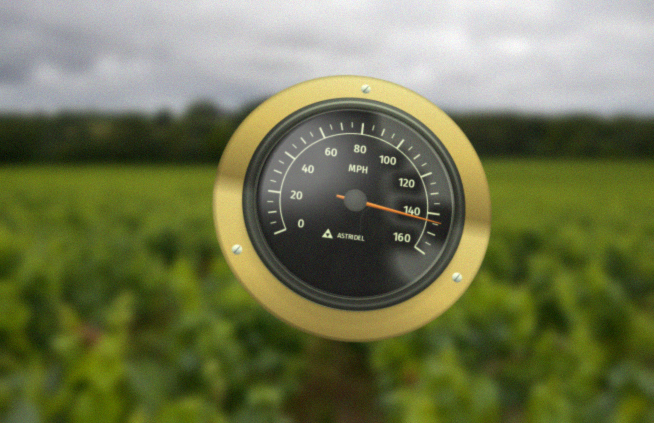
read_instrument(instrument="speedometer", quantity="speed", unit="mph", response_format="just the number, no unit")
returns 145
